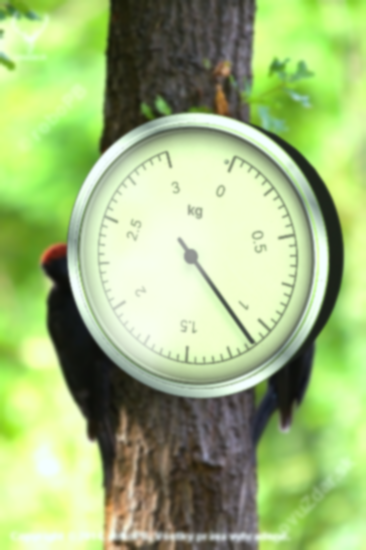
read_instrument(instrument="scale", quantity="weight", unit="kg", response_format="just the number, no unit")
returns 1.1
